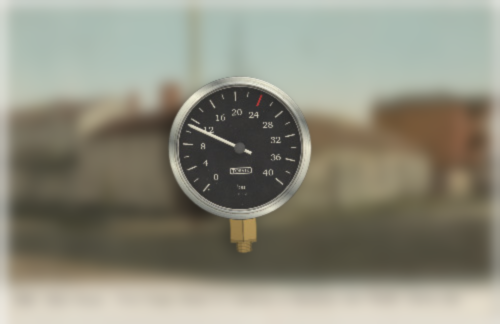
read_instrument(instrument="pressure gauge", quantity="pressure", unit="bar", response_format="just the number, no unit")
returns 11
